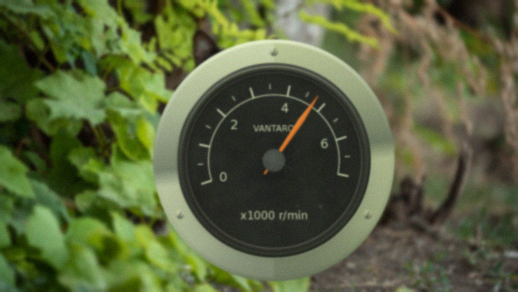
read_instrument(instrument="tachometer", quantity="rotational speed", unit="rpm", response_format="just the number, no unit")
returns 4750
